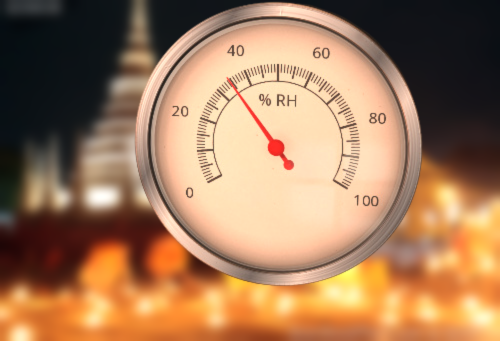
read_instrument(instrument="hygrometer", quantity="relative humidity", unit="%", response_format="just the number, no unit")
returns 35
